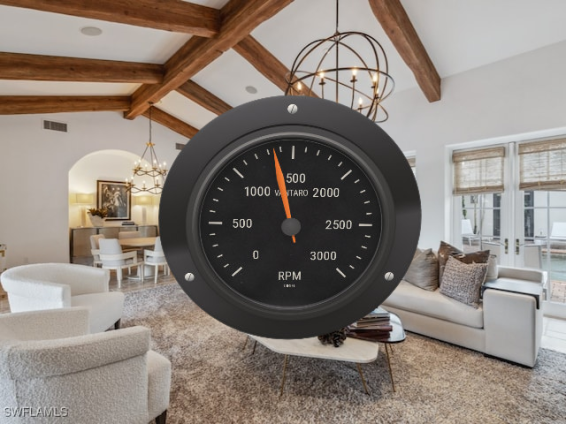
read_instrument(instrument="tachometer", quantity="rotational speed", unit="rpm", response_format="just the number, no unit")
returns 1350
